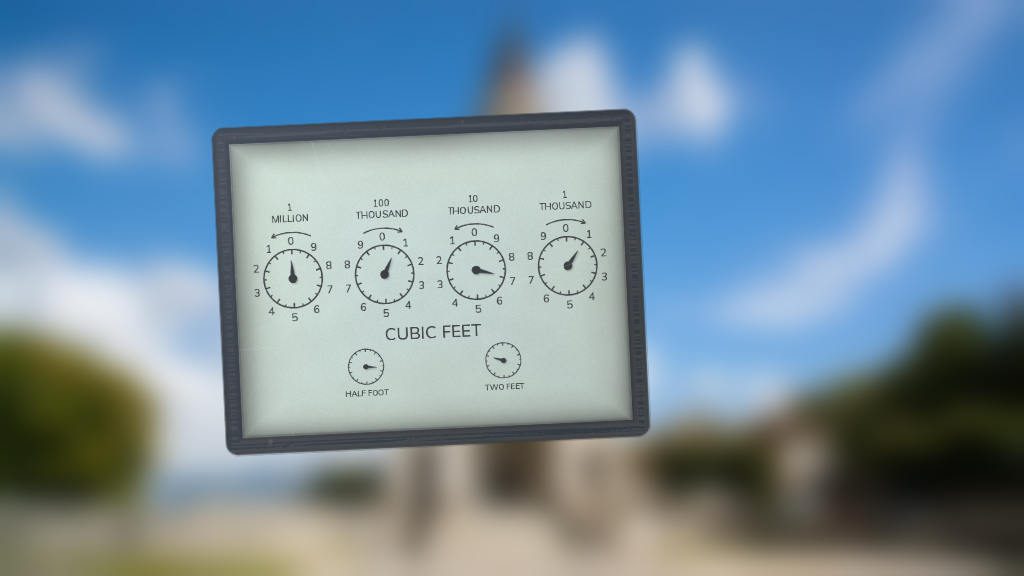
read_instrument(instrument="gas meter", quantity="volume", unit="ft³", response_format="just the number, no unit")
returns 7100
